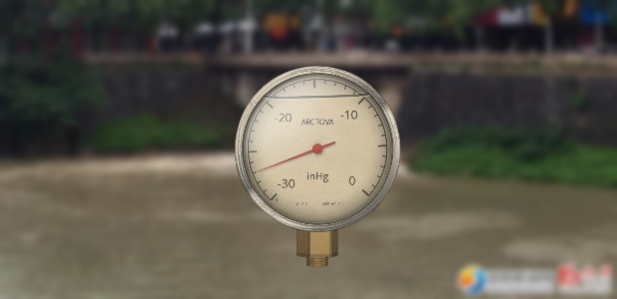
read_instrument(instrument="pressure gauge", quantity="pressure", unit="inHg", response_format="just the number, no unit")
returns -27
